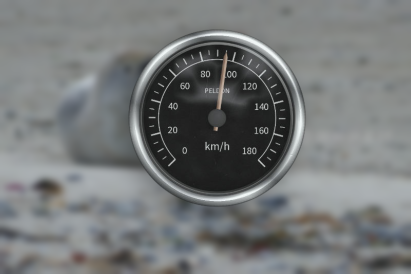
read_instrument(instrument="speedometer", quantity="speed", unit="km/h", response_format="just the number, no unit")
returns 95
